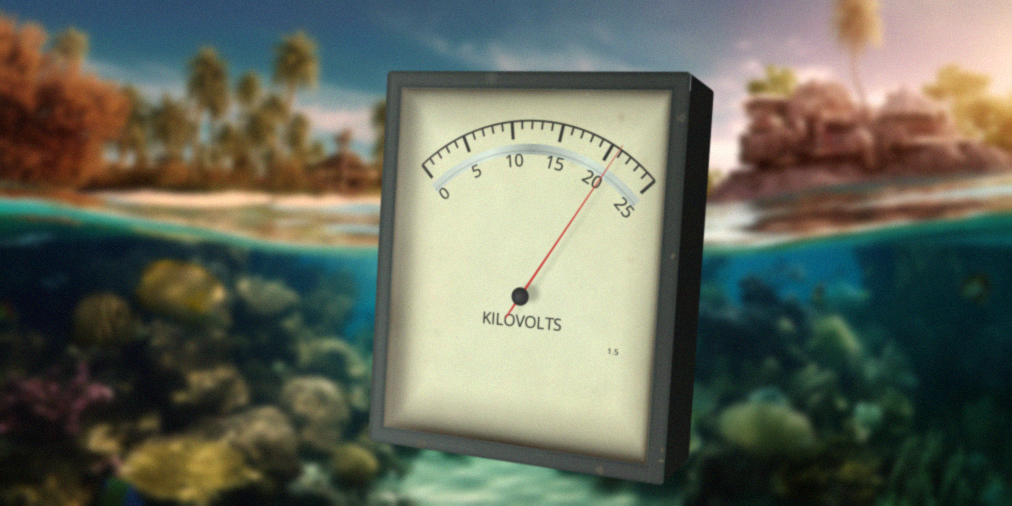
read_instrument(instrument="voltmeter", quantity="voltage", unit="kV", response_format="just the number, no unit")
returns 21
